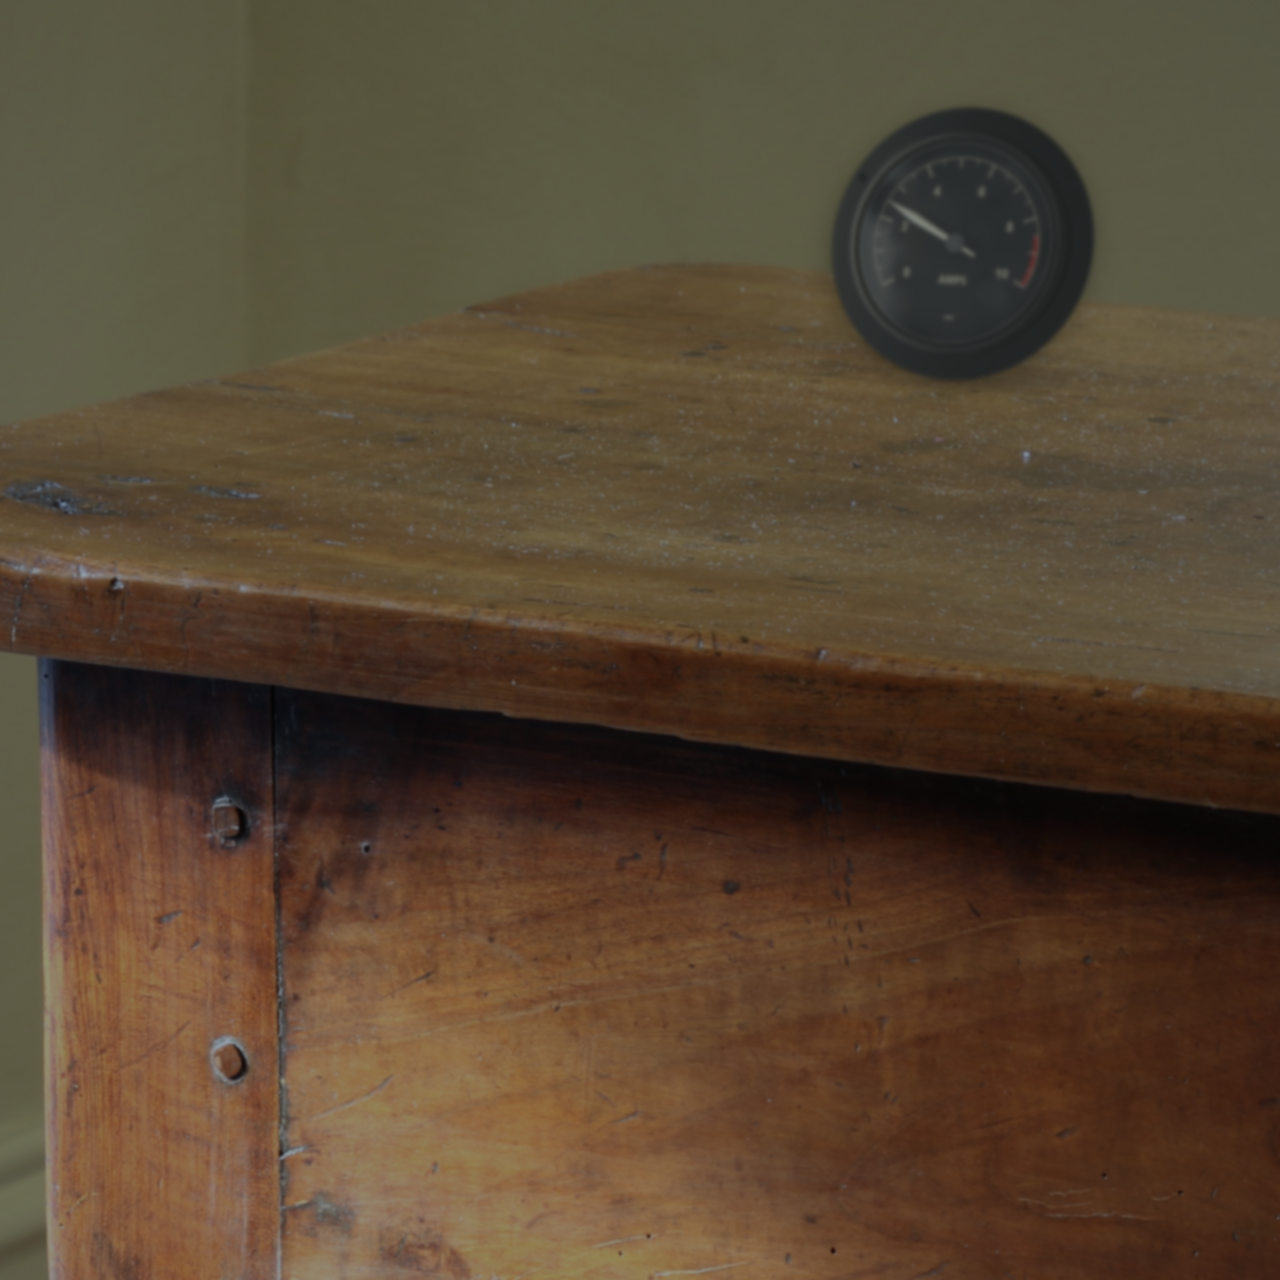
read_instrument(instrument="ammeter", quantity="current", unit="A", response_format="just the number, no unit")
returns 2.5
